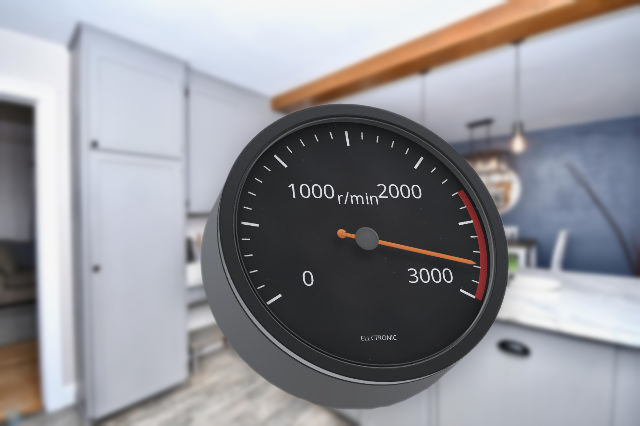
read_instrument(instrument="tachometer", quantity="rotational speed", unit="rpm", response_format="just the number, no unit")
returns 2800
